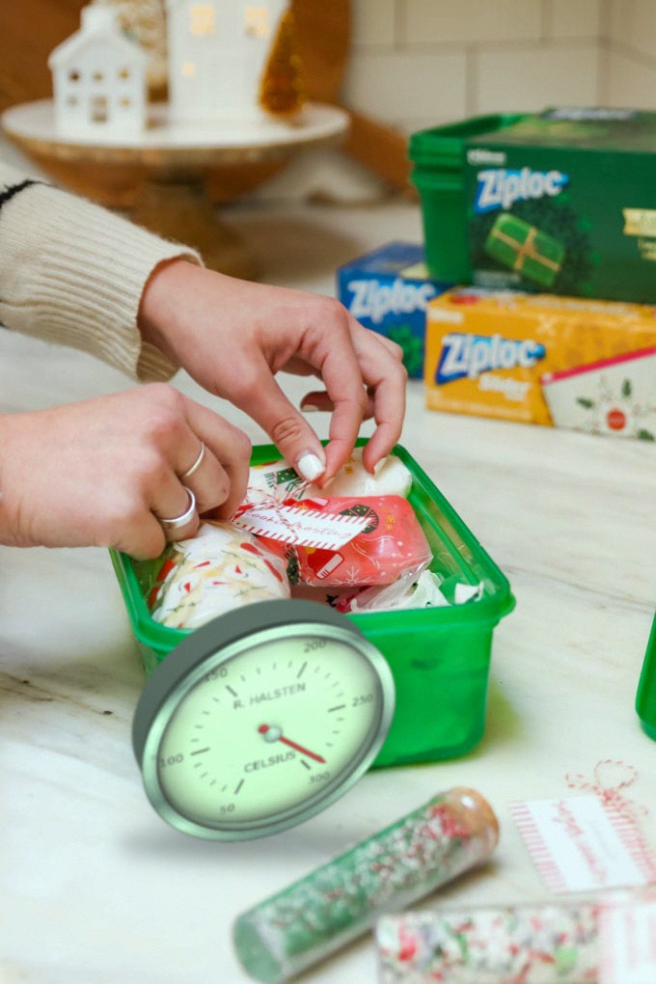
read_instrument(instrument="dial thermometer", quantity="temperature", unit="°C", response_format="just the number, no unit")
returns 290
